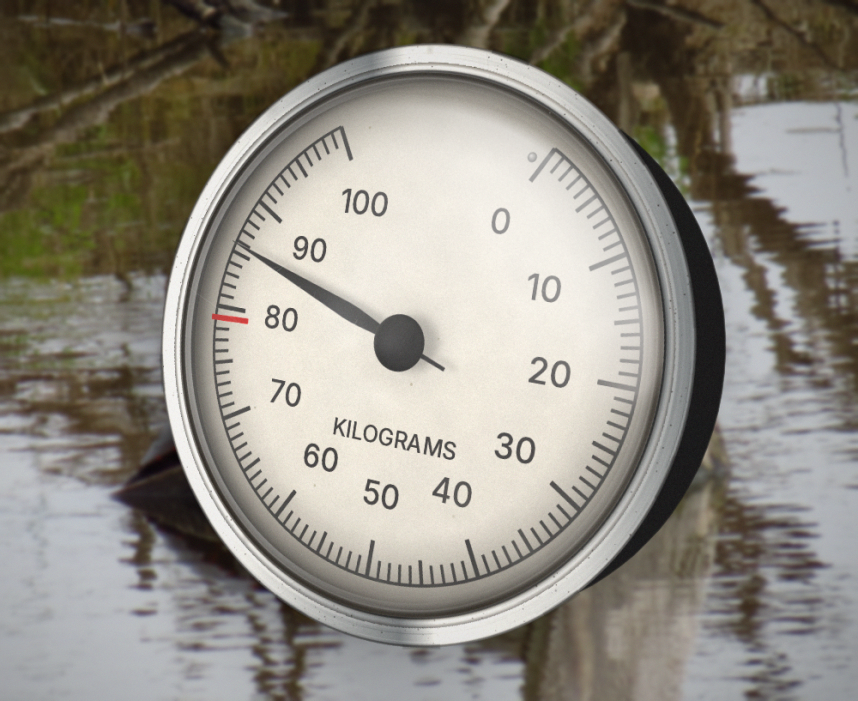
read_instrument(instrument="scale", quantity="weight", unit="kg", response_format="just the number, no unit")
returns 86
